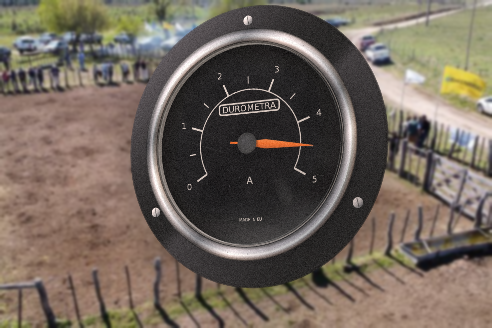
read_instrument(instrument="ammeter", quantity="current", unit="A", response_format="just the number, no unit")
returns 4.5
